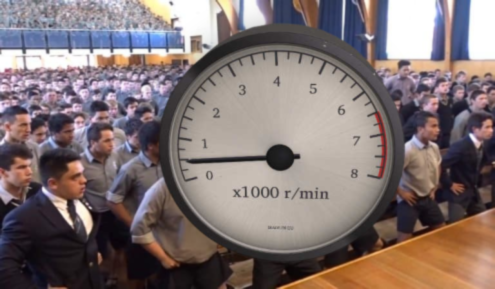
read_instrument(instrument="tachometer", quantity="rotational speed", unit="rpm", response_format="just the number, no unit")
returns 500
